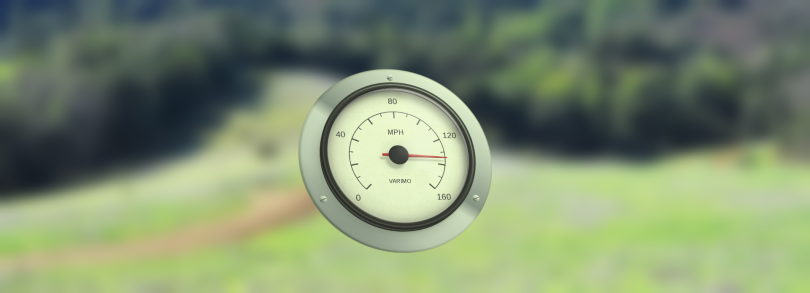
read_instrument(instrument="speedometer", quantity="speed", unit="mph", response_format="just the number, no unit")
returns 135
